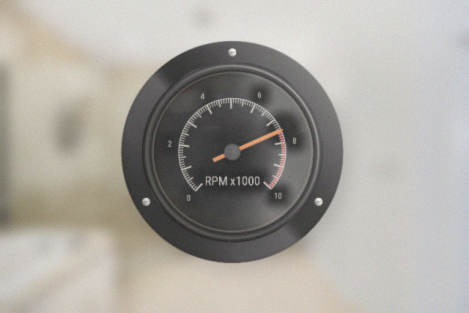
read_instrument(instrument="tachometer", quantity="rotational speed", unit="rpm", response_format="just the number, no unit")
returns 7500
